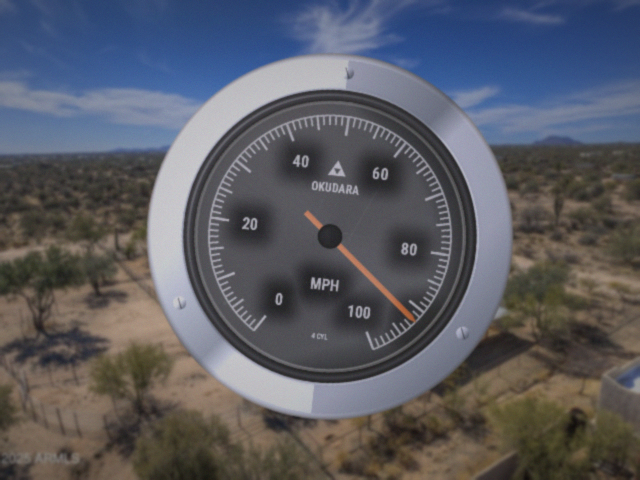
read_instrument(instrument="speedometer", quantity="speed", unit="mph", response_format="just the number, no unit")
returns 92
